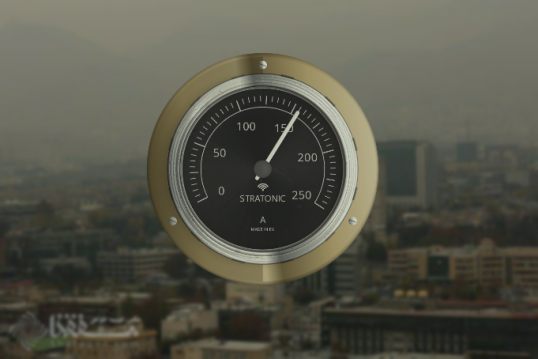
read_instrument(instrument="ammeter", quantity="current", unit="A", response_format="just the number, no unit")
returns 155
